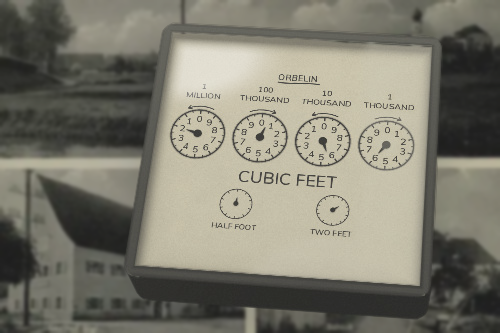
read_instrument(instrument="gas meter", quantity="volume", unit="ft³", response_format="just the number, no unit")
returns 205600
